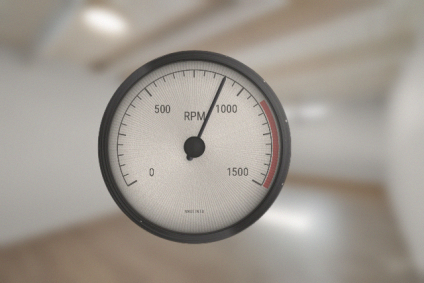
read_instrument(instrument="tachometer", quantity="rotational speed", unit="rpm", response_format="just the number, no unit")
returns 900
